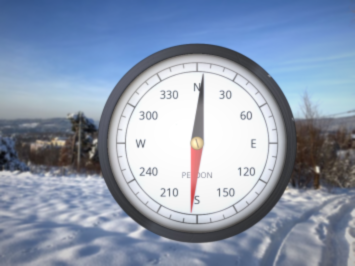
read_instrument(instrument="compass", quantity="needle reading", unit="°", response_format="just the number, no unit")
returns 185
